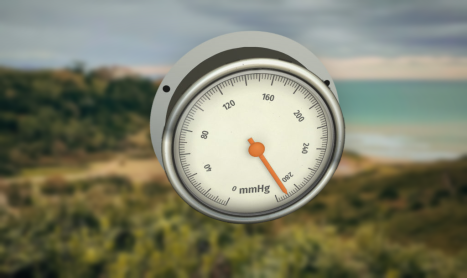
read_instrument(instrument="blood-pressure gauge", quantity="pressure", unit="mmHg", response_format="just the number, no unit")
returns 290
